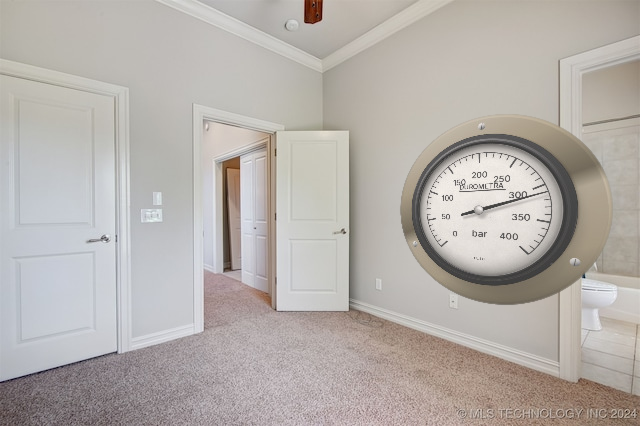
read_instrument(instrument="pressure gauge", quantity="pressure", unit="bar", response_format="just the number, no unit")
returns 310
